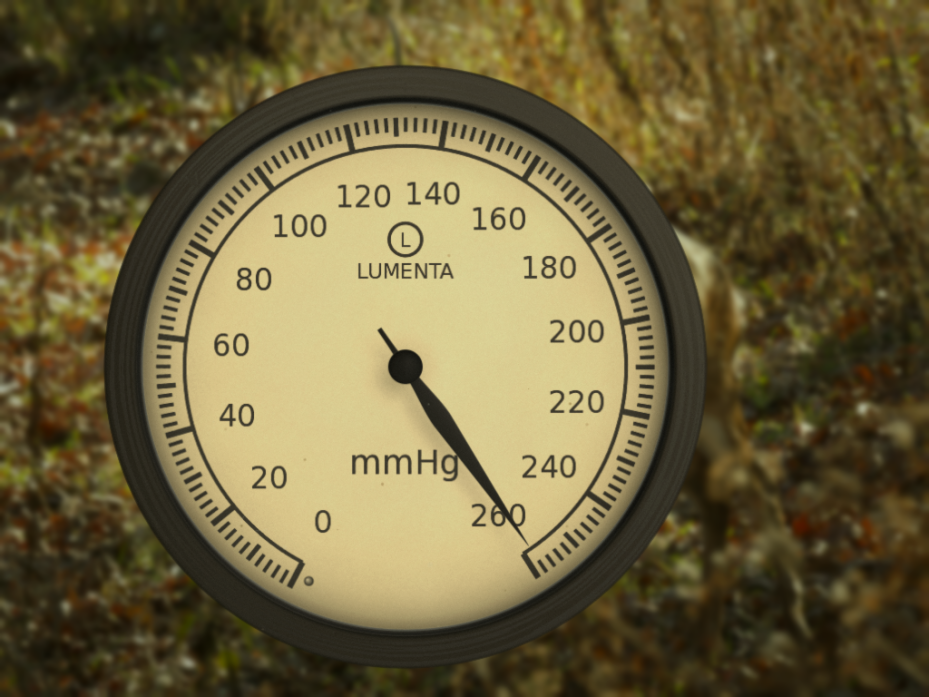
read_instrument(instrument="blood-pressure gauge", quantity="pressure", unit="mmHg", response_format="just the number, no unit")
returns 258
